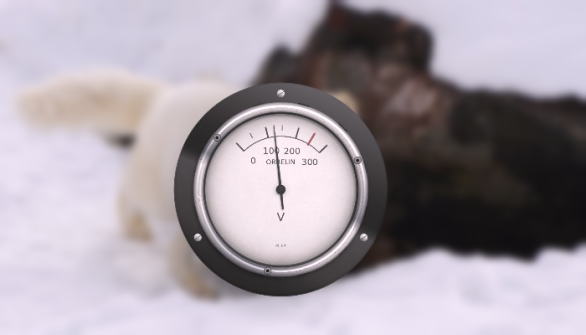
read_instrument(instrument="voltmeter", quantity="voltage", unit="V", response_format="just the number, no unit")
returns 125
